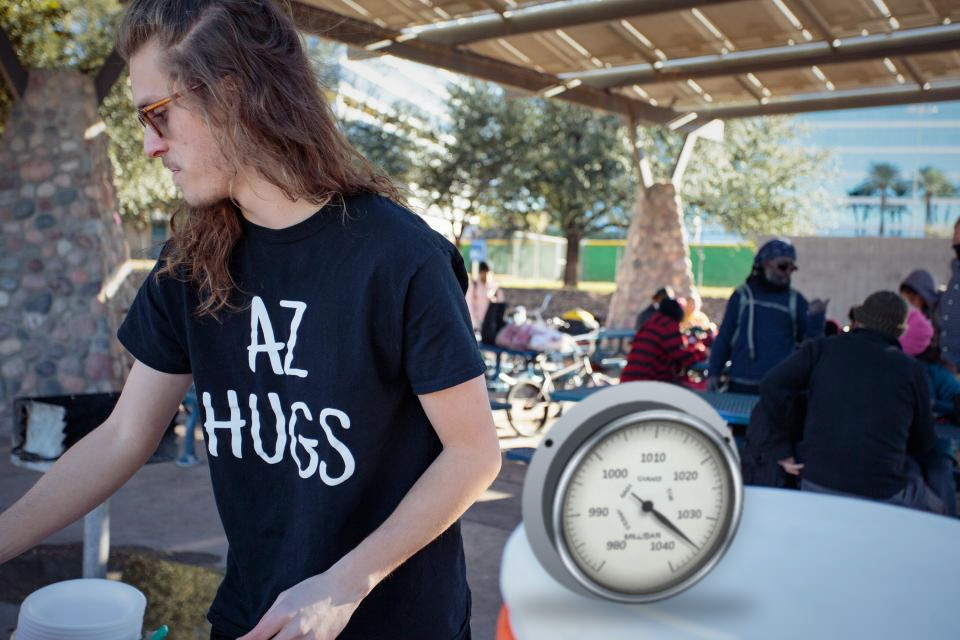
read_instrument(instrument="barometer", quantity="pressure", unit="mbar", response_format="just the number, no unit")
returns 1035
